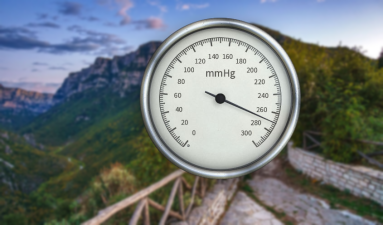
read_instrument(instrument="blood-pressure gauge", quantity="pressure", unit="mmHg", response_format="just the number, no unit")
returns 270
